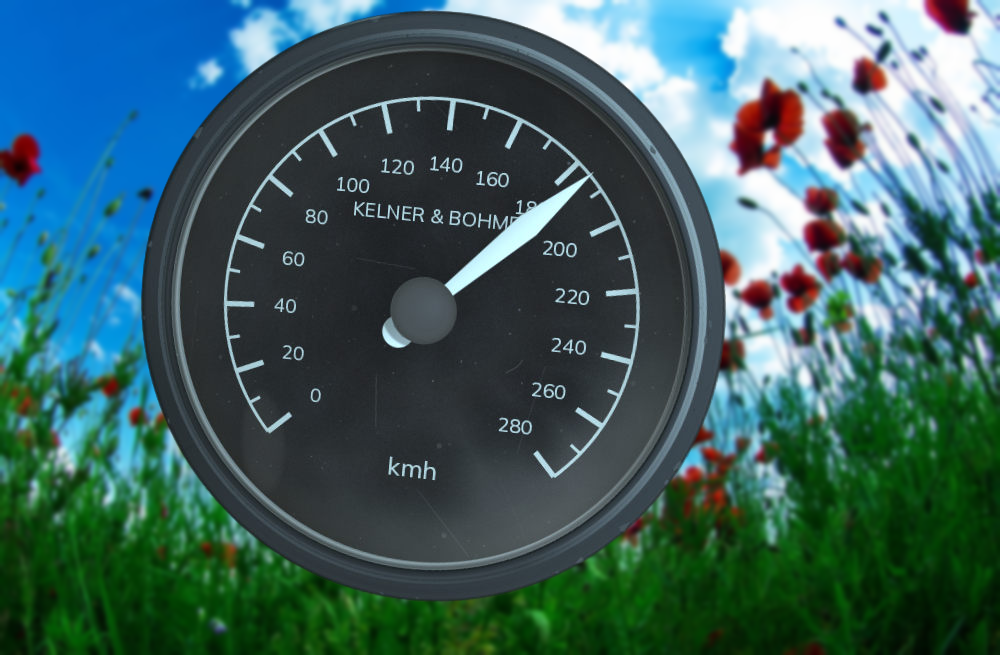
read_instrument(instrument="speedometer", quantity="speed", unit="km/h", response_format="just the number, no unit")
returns 185
